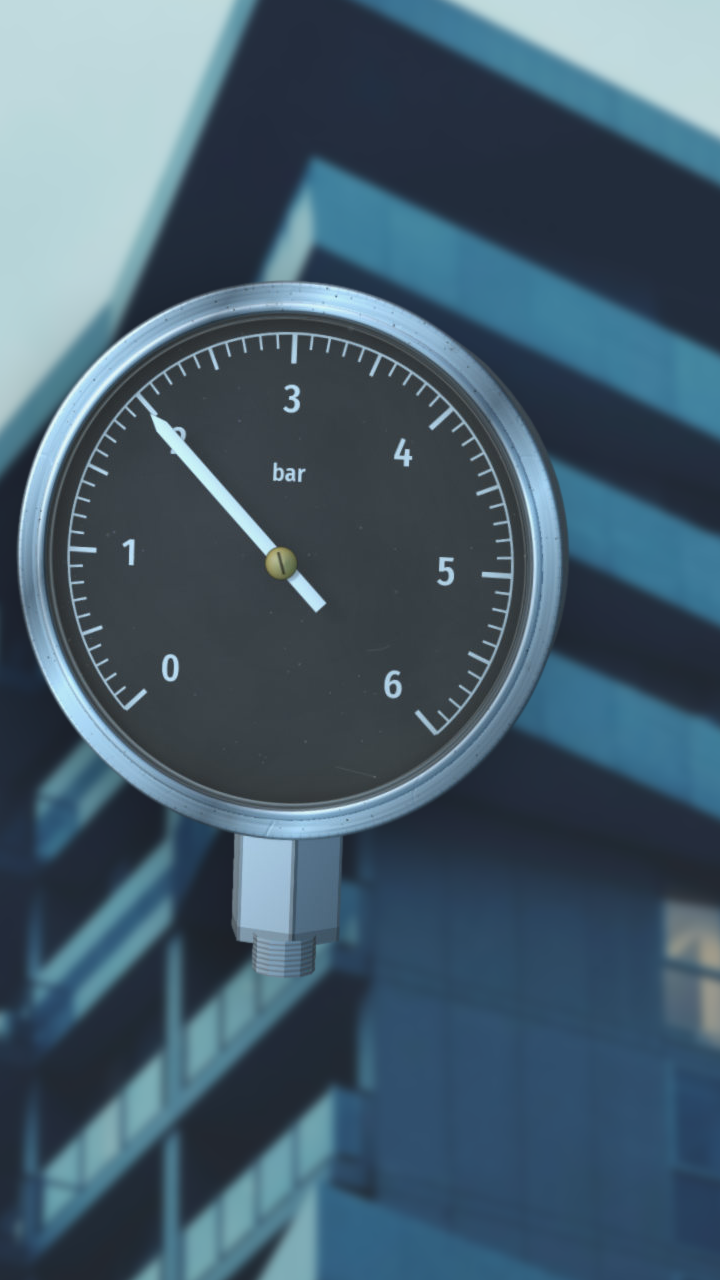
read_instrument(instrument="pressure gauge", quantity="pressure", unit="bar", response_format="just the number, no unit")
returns 2
